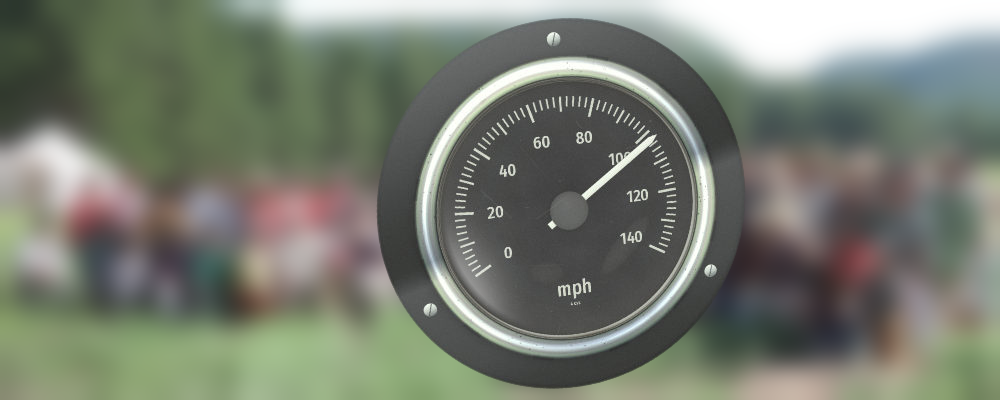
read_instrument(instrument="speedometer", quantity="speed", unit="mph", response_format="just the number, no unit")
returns 102
